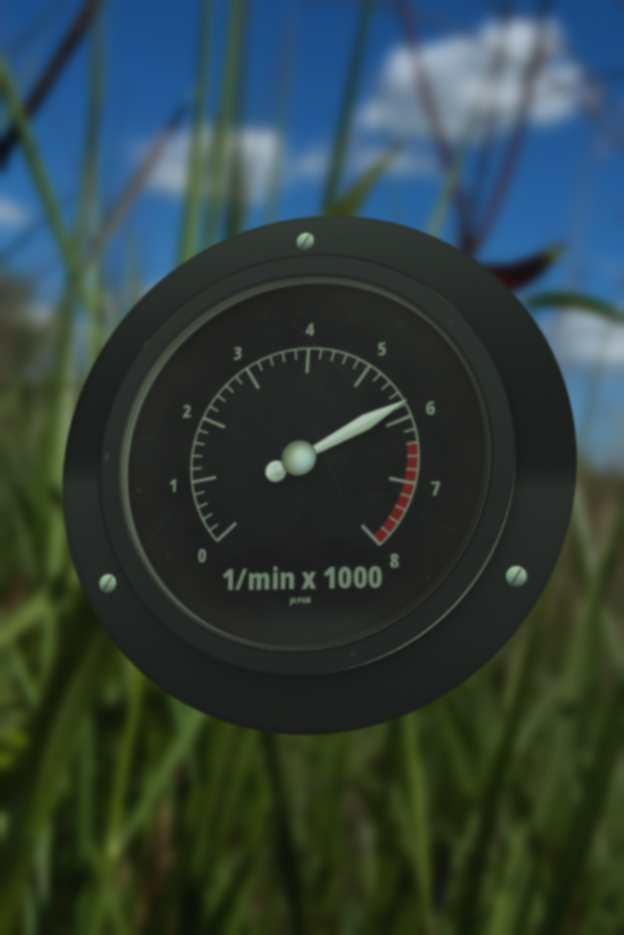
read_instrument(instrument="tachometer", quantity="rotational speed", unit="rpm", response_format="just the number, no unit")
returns 5800
